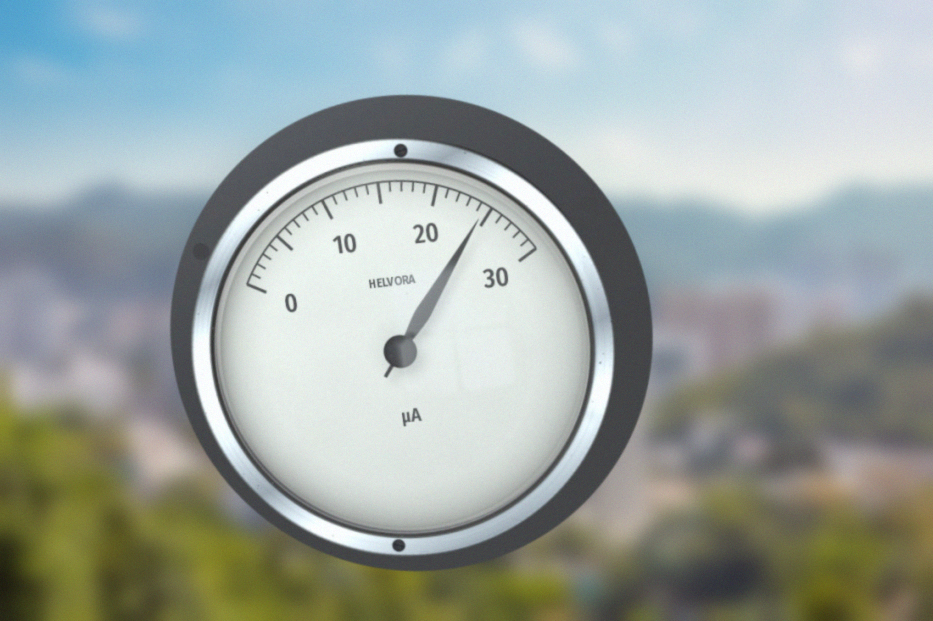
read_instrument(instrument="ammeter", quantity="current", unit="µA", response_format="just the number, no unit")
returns 24.5
